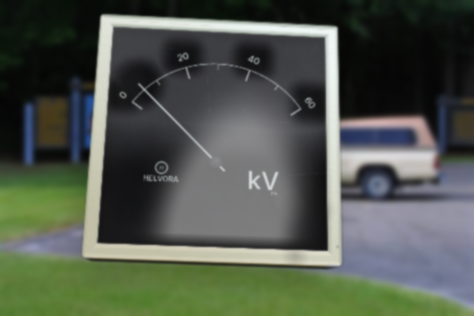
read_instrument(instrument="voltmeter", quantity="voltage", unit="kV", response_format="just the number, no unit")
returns 5
